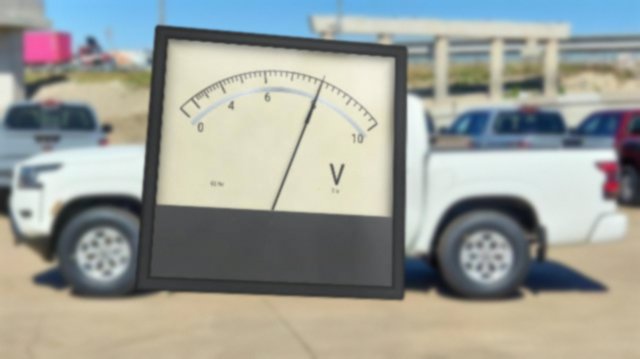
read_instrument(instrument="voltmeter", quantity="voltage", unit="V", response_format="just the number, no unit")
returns 8
